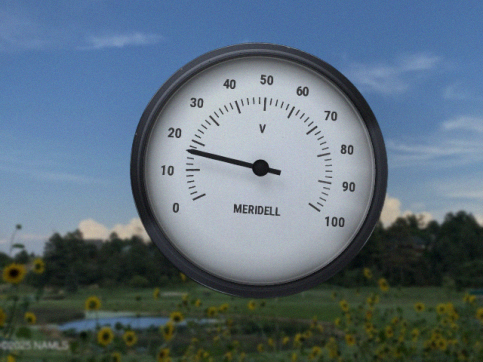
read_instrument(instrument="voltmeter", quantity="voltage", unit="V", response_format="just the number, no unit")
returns 16
